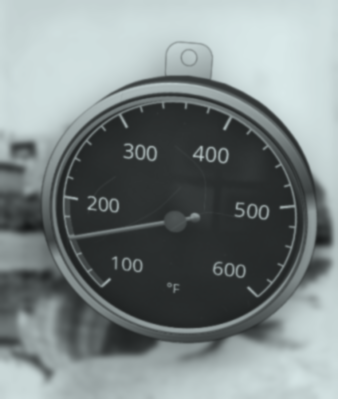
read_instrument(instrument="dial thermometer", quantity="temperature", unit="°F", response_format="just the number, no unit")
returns 160
